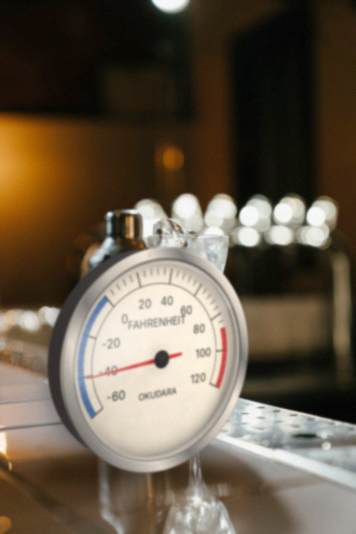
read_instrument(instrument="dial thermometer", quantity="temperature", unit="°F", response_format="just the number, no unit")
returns -40
